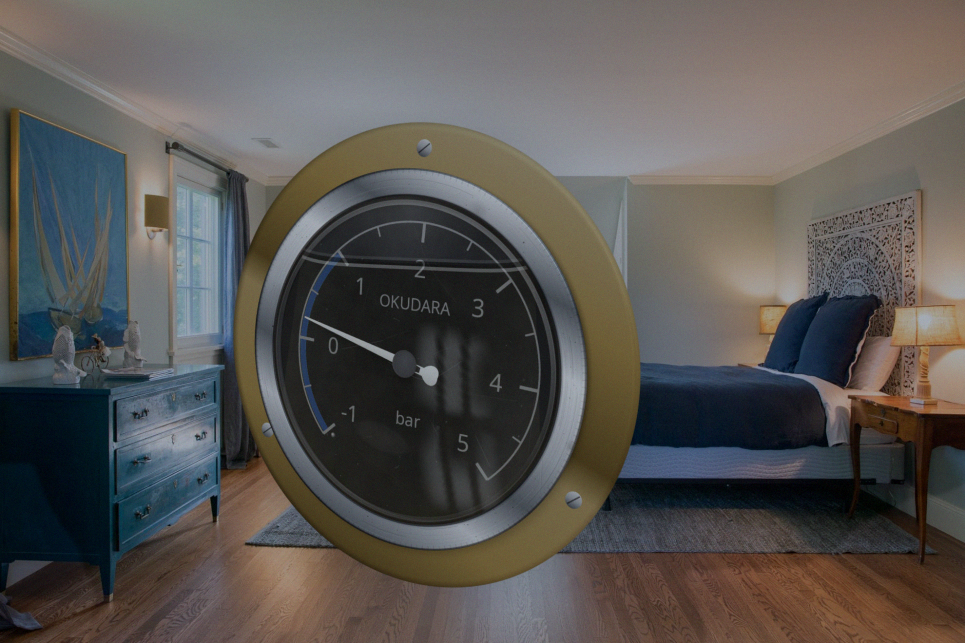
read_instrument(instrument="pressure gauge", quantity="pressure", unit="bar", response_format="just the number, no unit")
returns 0.25
